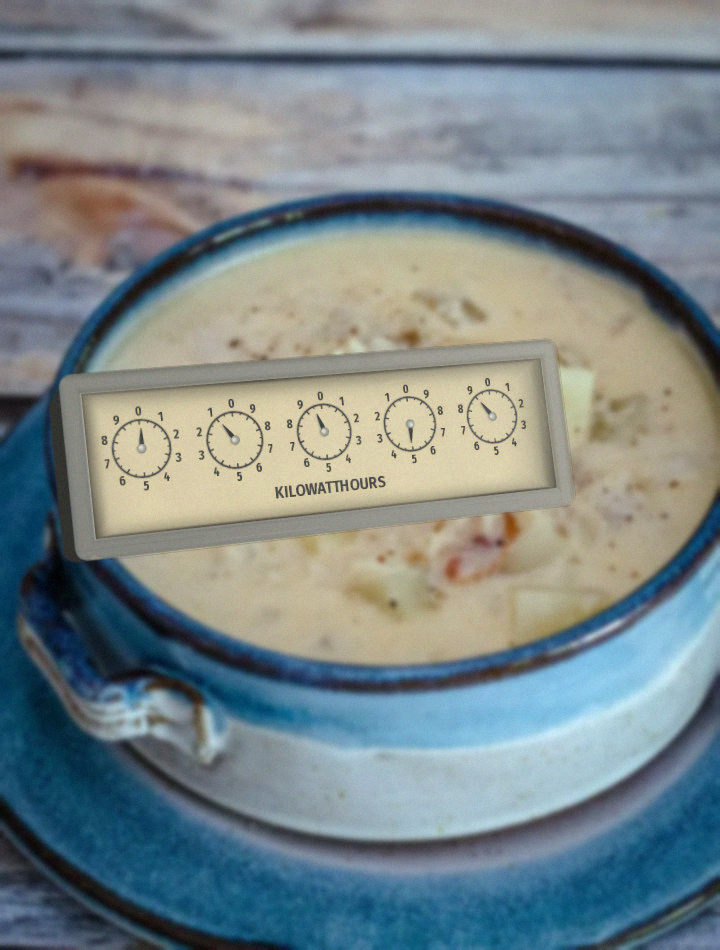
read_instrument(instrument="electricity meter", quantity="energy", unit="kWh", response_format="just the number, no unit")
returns 949
